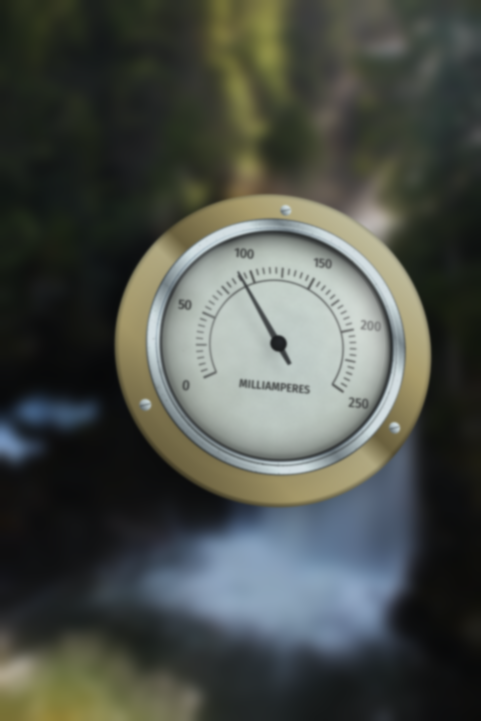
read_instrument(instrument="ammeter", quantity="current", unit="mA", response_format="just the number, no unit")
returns 90
